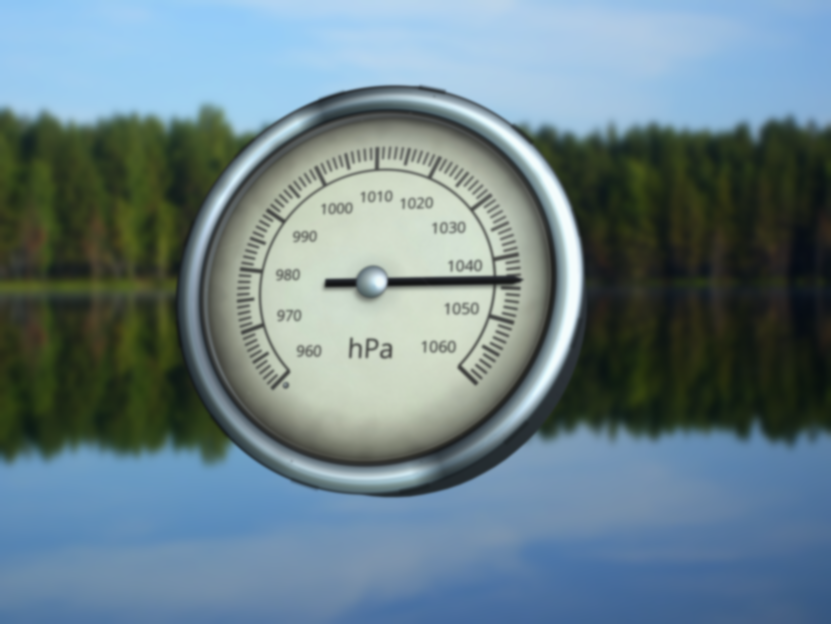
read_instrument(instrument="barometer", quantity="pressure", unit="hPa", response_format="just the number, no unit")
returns 1044
